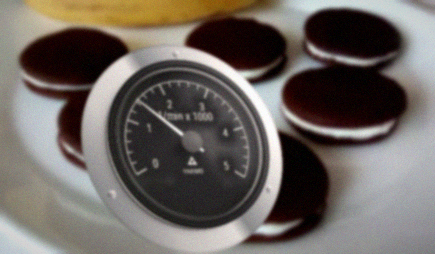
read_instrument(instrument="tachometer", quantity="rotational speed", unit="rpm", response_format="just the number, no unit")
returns 1400
